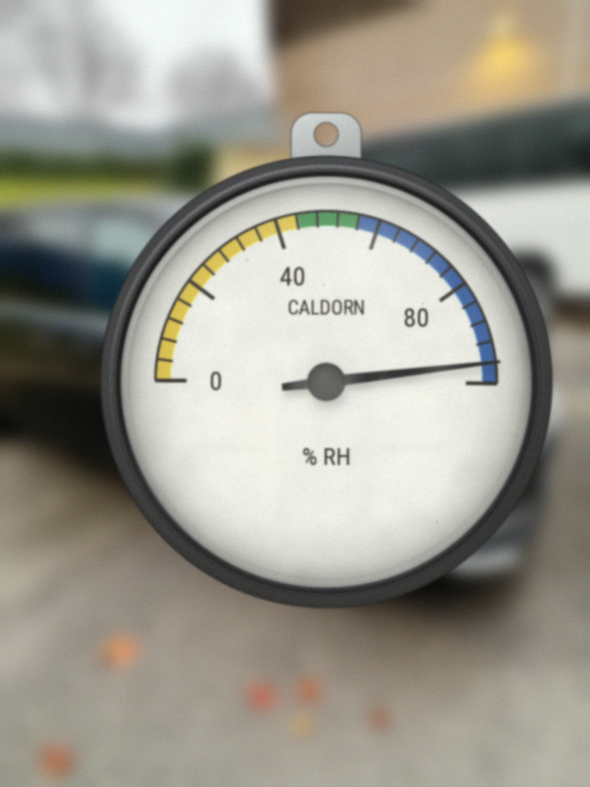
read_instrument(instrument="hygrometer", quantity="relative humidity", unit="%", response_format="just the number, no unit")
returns 96
